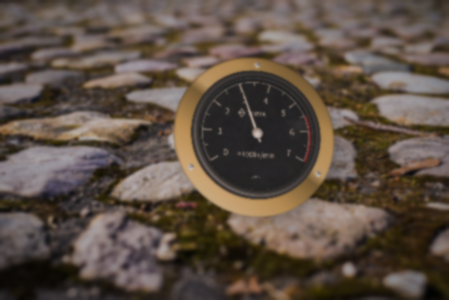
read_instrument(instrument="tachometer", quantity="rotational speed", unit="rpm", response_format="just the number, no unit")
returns 3000
